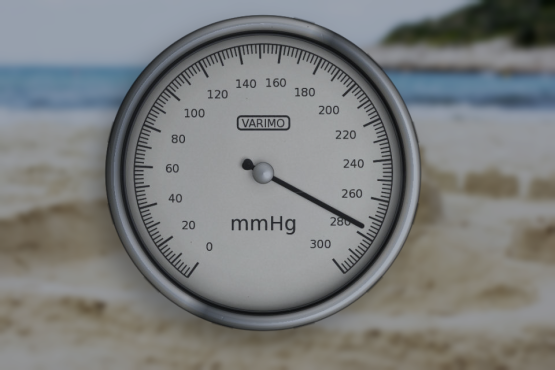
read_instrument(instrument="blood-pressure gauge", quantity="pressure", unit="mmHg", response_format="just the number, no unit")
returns 276
